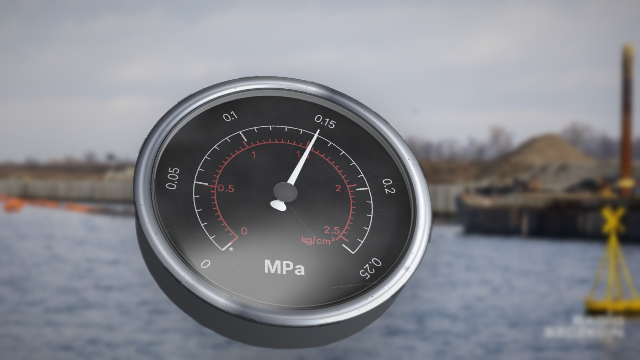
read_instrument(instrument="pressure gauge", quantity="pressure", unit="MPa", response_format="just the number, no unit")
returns 0.15
